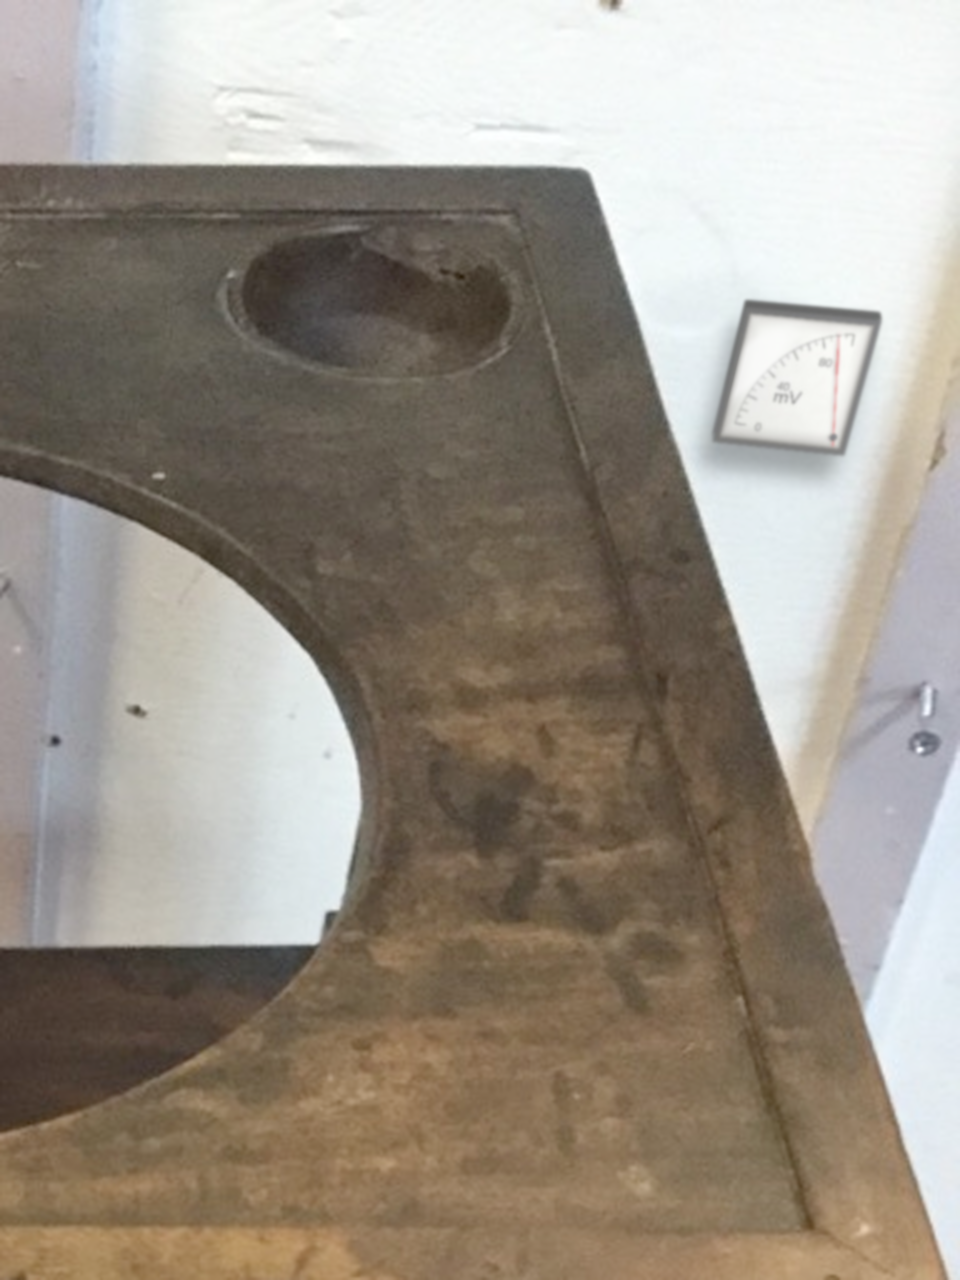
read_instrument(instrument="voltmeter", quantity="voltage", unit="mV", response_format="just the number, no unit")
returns 90
